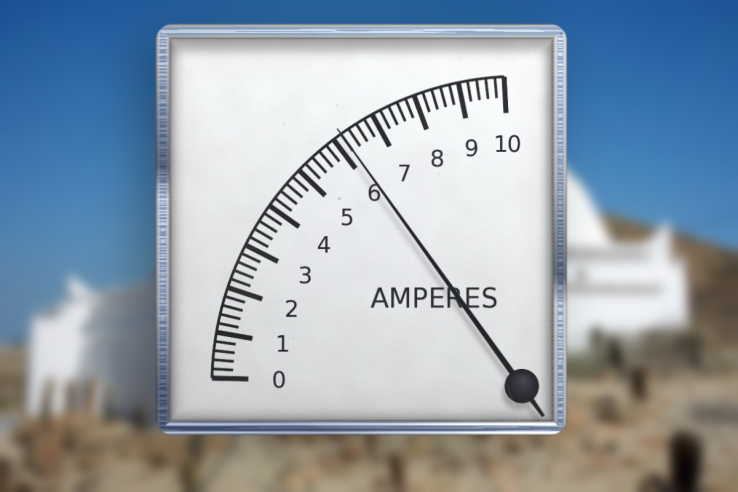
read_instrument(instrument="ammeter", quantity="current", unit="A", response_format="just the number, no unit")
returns 6.2
